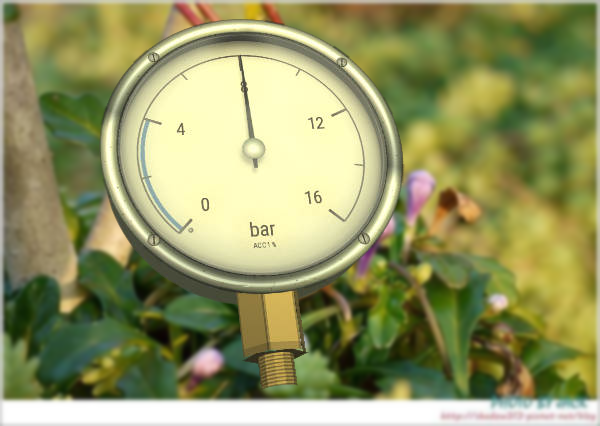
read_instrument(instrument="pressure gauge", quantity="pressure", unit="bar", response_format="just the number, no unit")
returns 8
